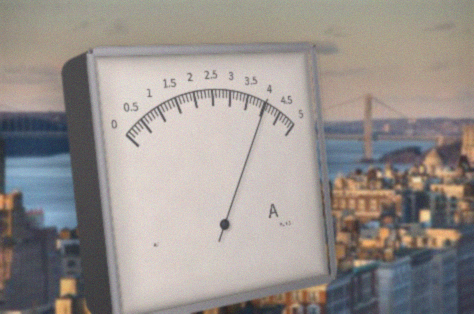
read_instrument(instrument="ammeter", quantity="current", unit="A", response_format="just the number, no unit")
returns 4
